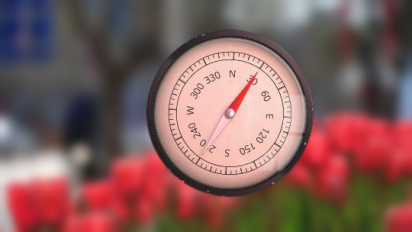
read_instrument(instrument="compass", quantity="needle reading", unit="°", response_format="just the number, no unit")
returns 30
